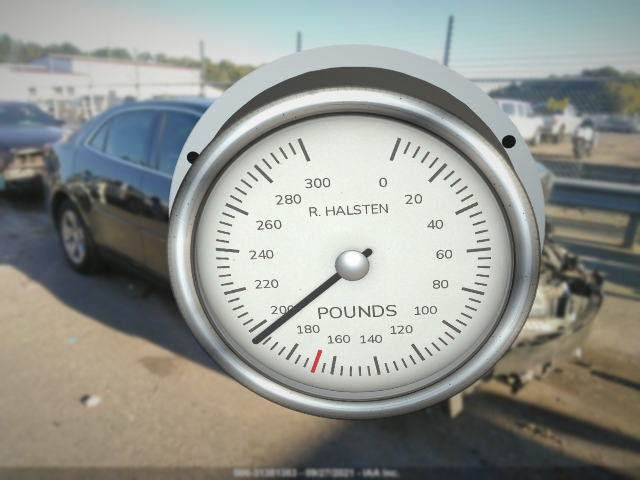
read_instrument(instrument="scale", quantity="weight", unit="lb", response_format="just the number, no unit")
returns 196
